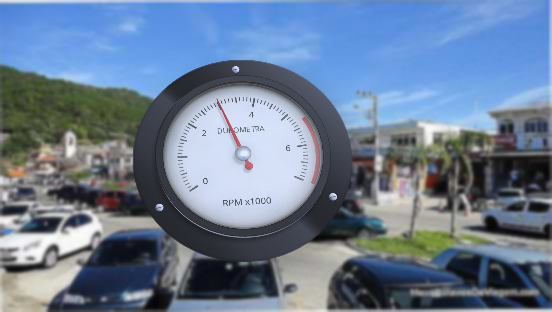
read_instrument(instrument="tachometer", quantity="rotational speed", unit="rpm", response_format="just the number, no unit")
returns 3000
